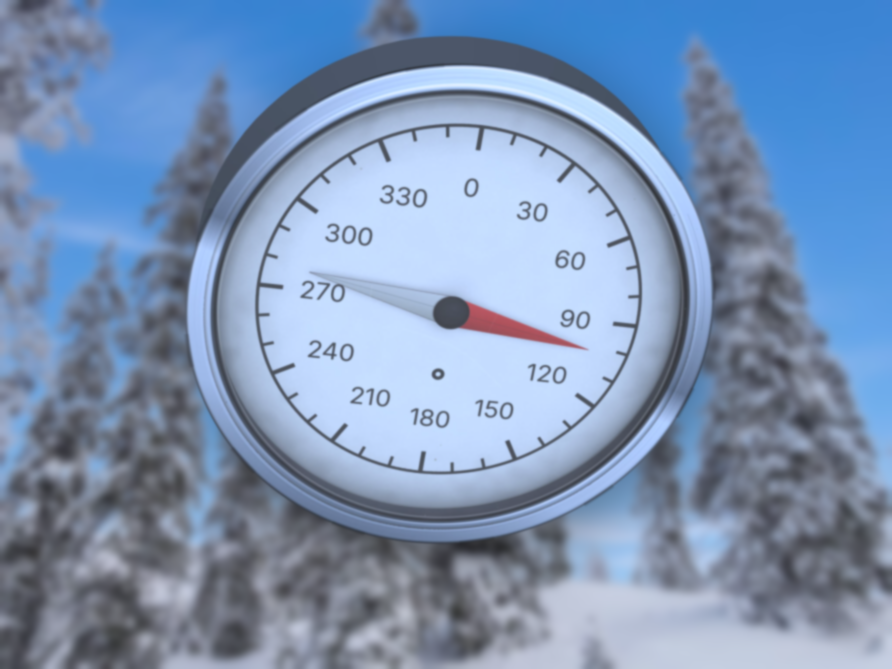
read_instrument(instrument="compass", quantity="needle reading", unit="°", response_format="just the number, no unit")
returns 100
